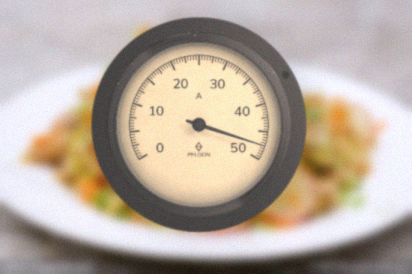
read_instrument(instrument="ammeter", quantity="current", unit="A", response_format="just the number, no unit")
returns 47.5
